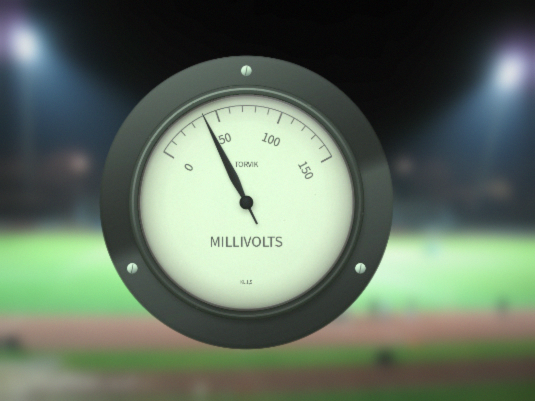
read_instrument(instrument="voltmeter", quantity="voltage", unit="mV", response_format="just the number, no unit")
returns 40
